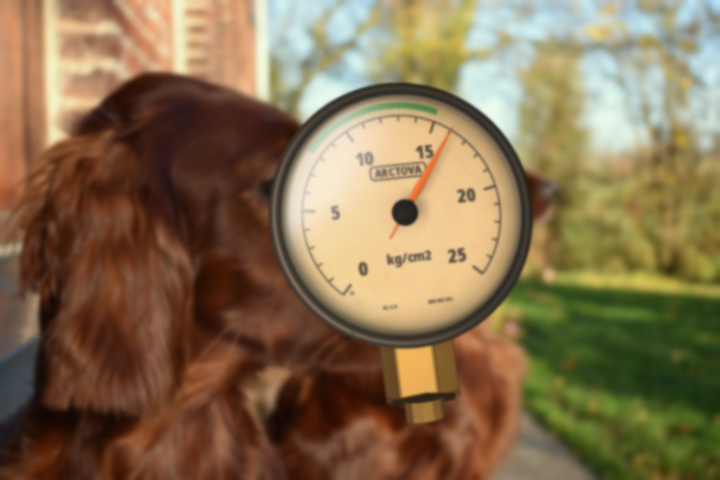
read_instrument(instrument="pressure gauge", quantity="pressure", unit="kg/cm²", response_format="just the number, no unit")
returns 16
